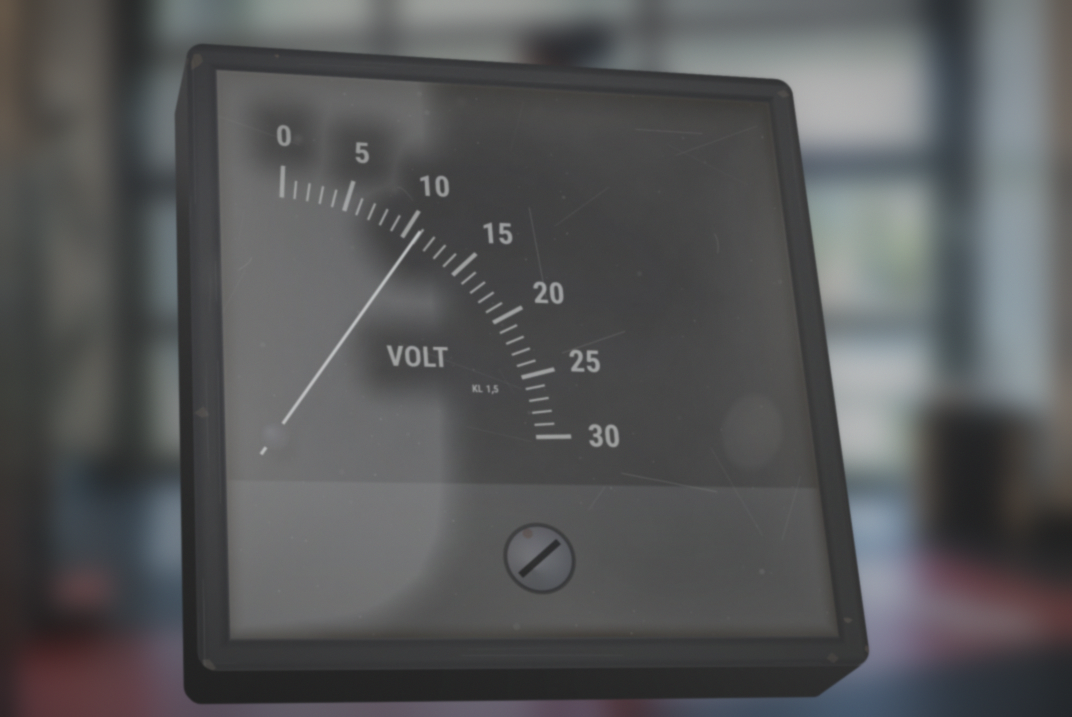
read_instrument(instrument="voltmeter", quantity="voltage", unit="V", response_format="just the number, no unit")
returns 11
